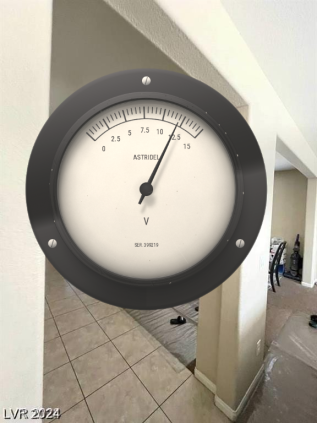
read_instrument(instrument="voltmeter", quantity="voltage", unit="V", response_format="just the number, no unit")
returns 12
